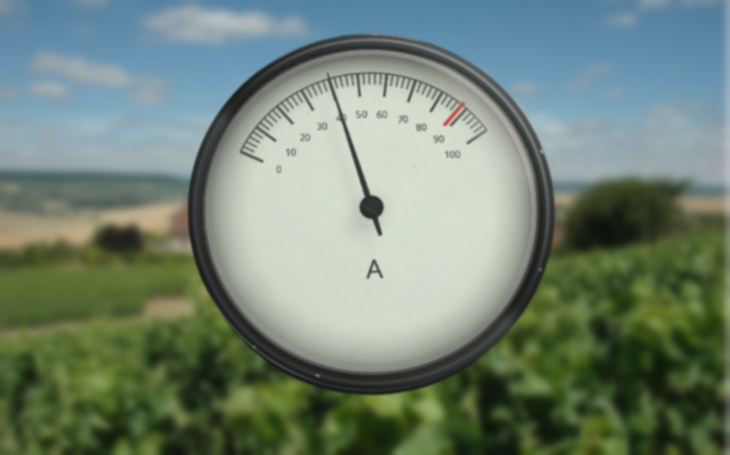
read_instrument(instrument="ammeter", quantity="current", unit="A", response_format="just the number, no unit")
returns 40
